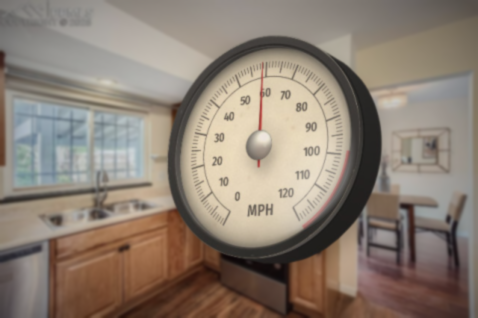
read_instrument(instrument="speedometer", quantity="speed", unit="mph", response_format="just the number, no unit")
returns 60
